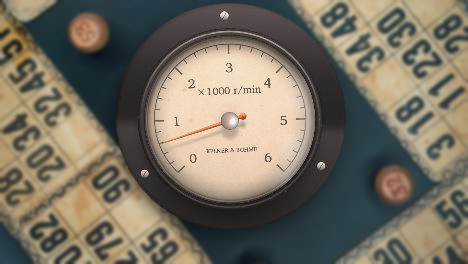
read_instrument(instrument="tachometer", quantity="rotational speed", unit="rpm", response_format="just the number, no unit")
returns 600
